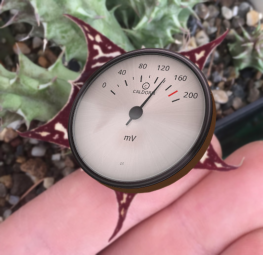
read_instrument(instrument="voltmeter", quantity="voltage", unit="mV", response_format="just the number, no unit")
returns 140
